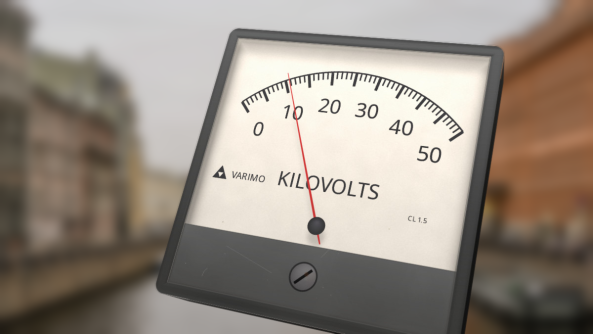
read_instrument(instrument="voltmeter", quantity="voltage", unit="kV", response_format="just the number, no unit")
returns 11
